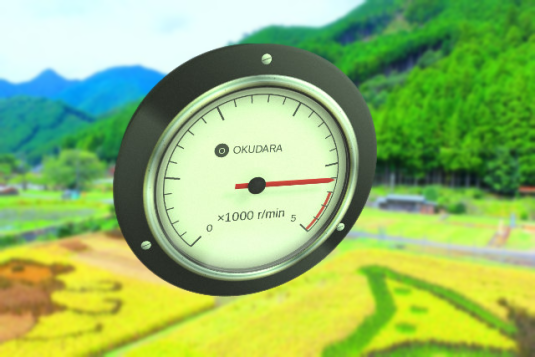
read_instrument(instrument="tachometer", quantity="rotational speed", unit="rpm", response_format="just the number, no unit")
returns 4200
